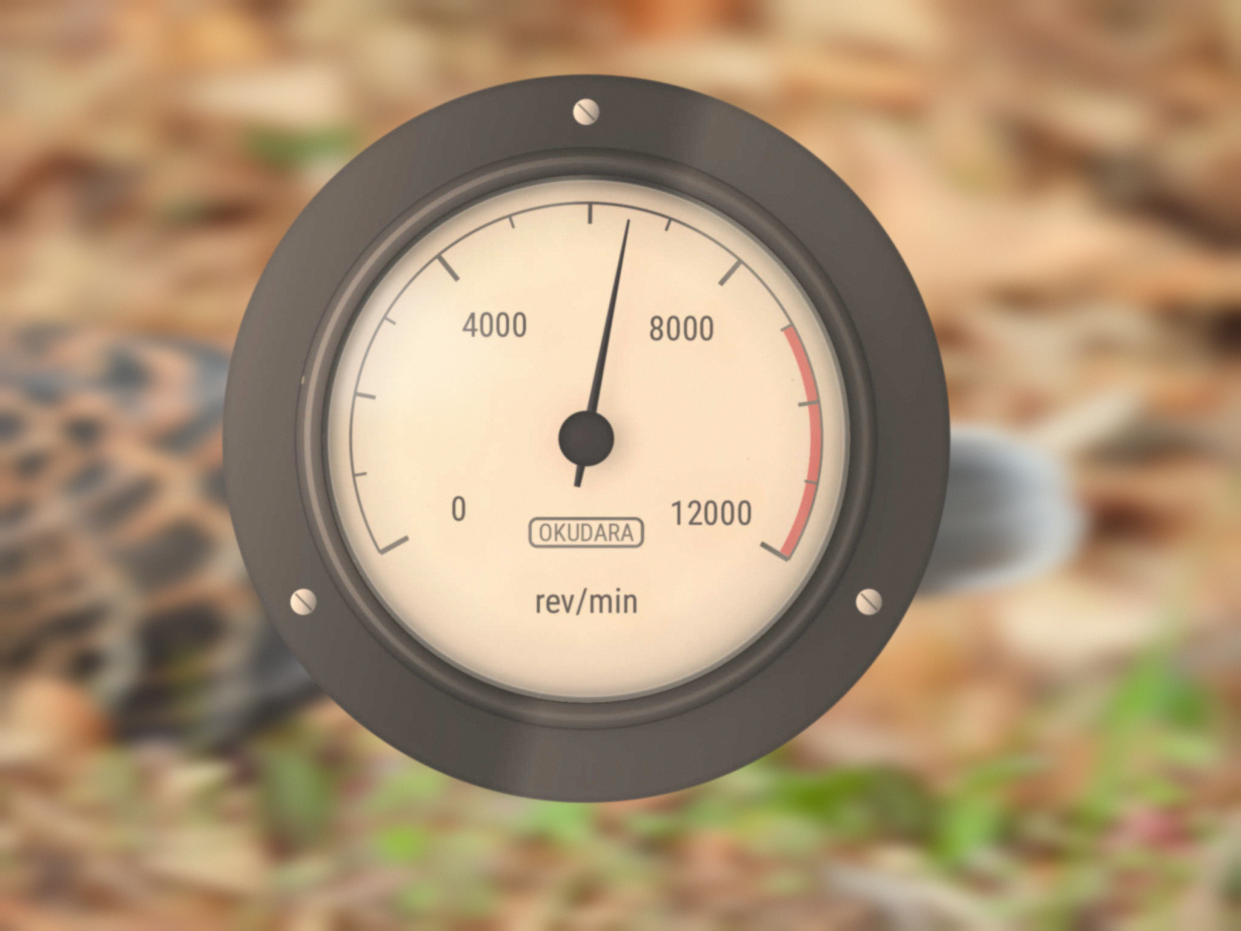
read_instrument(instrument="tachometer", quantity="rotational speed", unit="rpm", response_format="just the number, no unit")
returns 6500
